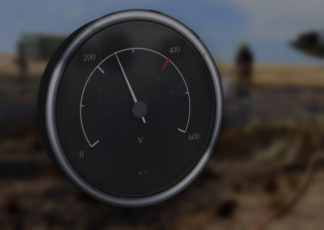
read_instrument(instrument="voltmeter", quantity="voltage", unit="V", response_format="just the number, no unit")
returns 250
